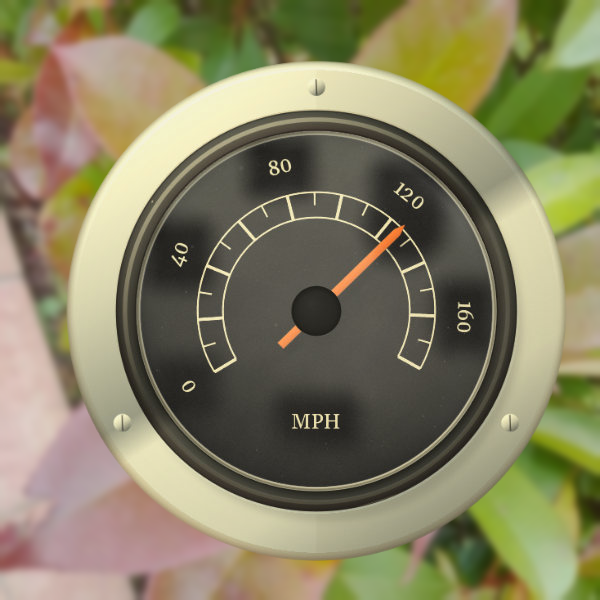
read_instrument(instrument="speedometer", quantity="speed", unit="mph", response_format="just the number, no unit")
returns 125
